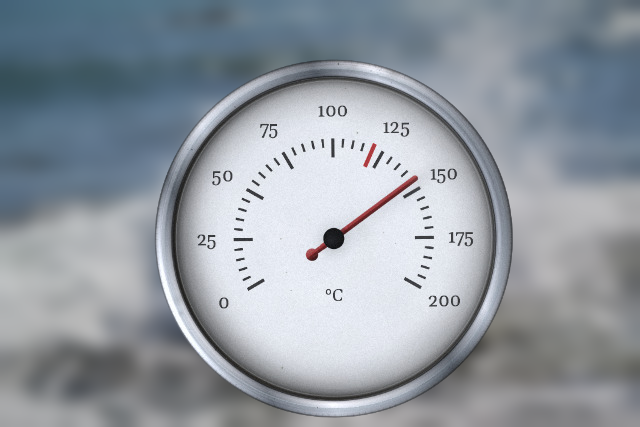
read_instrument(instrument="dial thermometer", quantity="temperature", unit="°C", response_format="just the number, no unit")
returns 145
